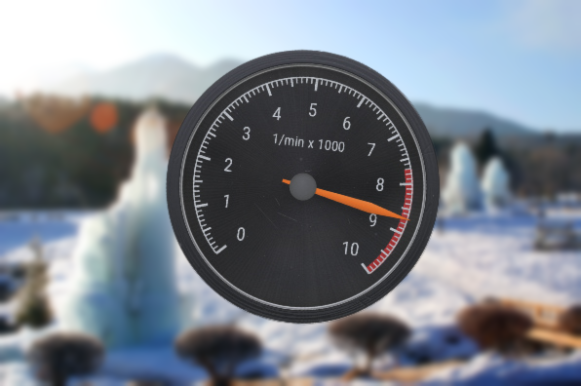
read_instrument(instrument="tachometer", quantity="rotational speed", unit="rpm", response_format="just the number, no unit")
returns 8700
